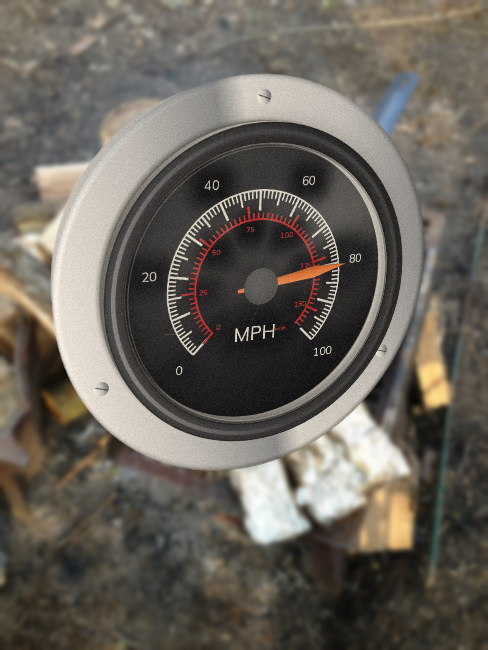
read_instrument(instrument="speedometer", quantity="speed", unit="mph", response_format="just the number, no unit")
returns 80
